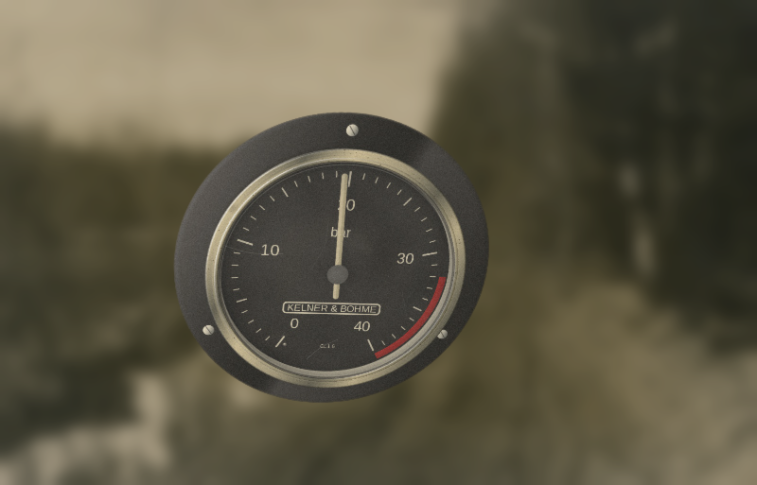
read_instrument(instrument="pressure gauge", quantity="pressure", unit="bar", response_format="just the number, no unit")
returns 19.5
